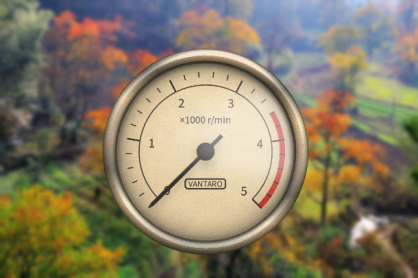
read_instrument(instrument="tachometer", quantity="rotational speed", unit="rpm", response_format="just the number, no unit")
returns 0
